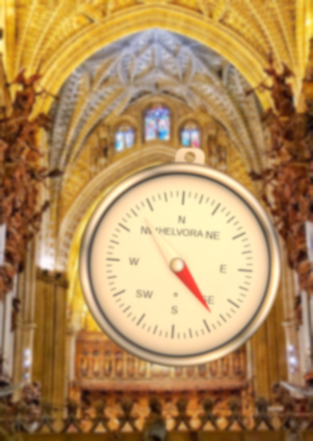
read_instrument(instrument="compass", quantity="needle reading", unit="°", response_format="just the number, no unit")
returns 140
